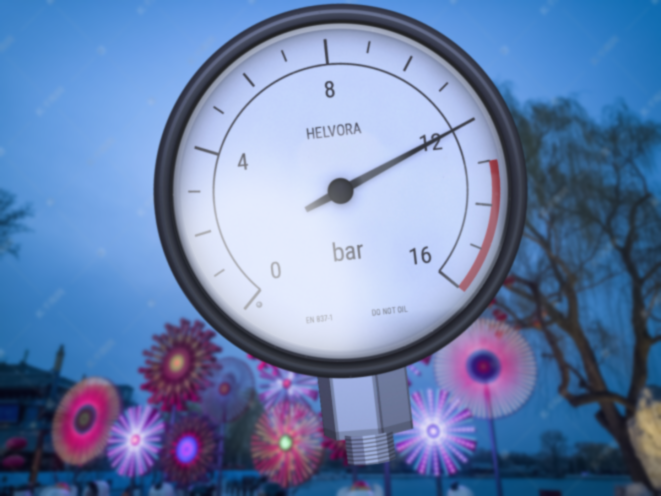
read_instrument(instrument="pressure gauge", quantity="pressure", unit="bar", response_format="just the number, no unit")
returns 12
